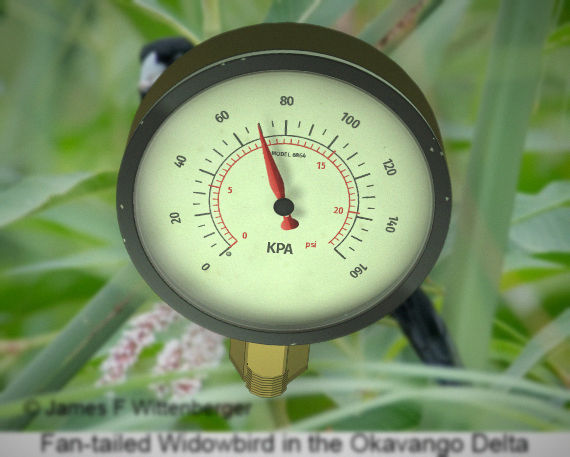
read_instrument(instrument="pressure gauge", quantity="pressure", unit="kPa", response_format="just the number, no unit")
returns 70
